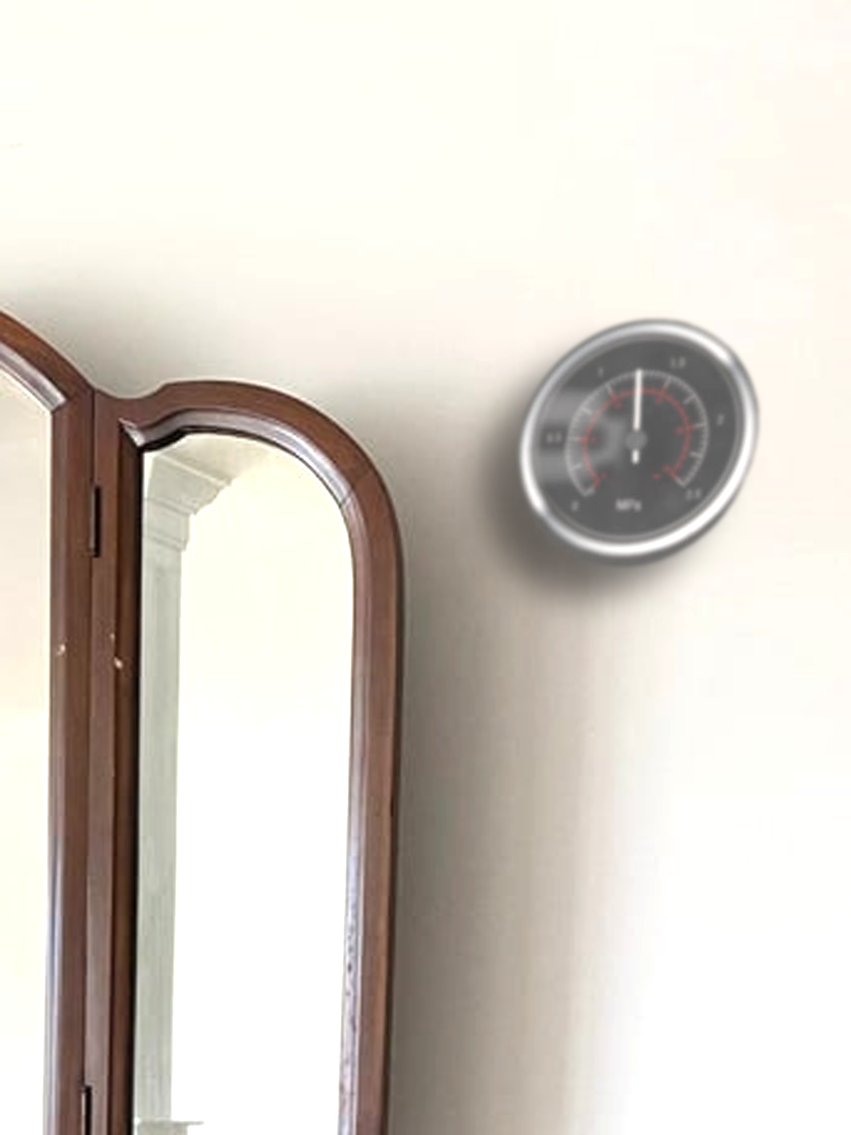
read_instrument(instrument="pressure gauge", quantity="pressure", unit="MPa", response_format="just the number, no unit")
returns 1.25
